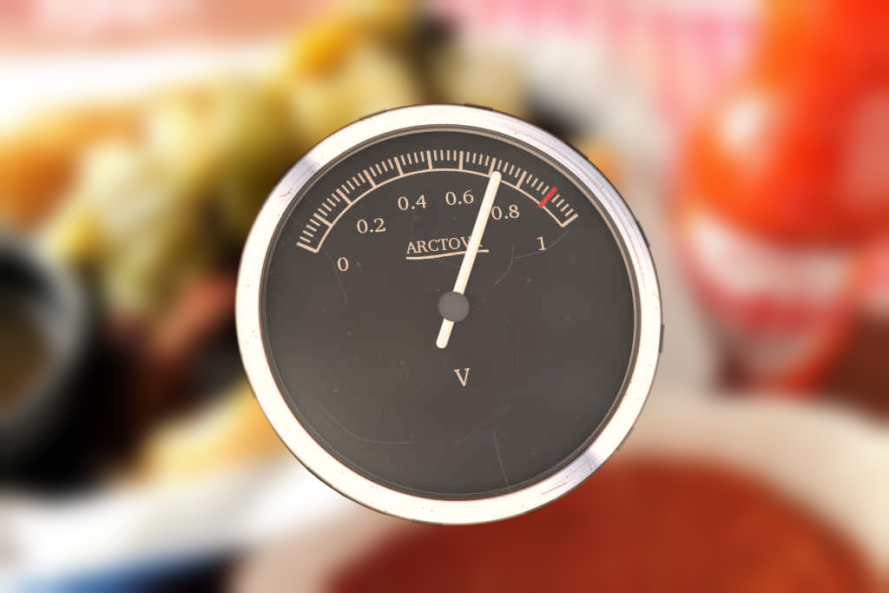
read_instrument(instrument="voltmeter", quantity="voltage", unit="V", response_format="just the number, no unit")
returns 0.72
